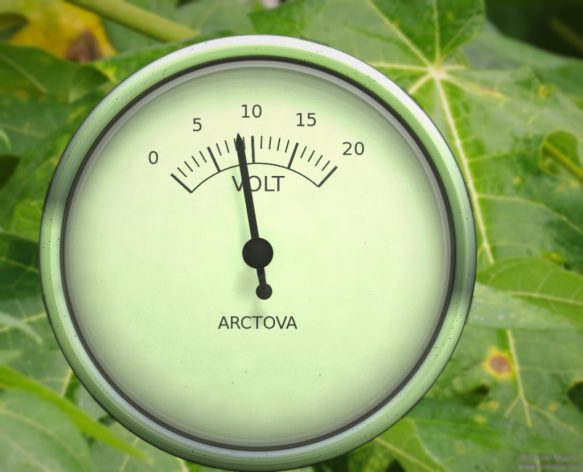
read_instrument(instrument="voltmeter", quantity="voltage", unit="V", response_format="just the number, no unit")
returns 8.5
